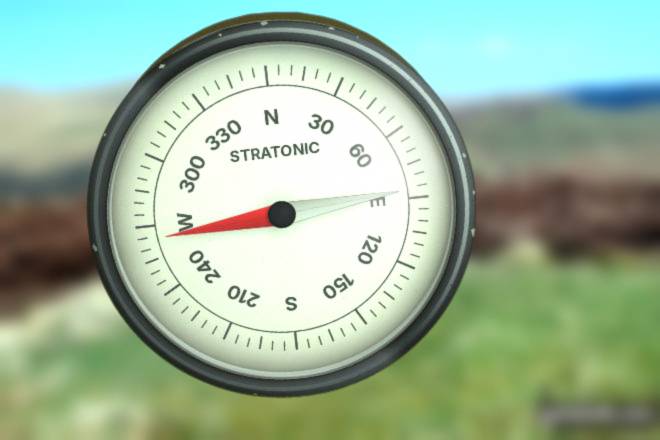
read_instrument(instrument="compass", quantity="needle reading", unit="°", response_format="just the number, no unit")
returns 265
